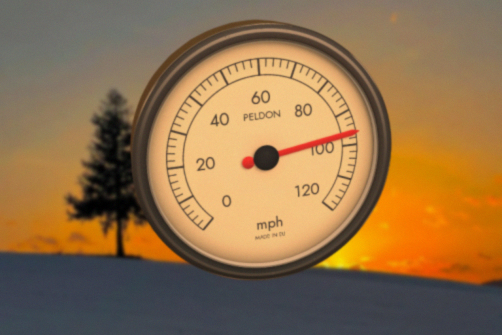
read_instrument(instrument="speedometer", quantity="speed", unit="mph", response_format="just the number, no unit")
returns 96
